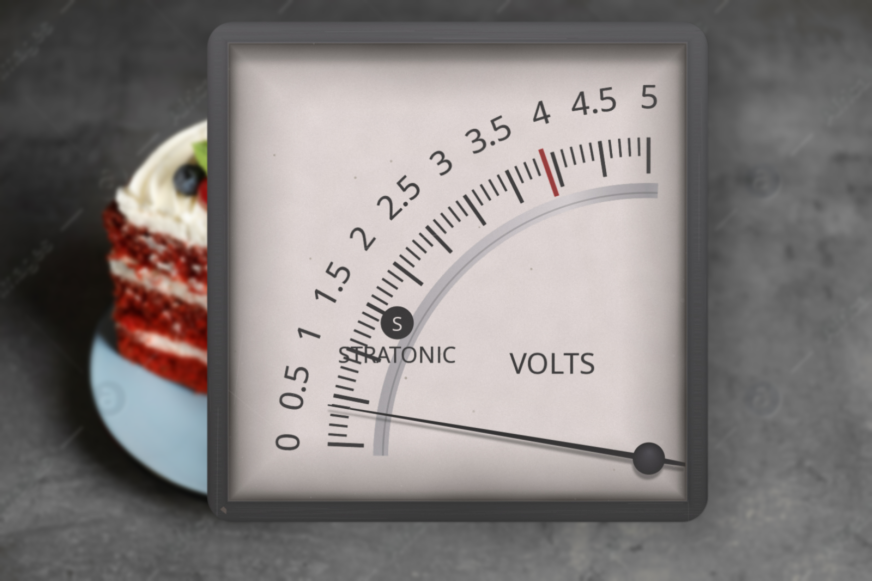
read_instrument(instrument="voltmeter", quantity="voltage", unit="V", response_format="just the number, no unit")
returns 0.4
